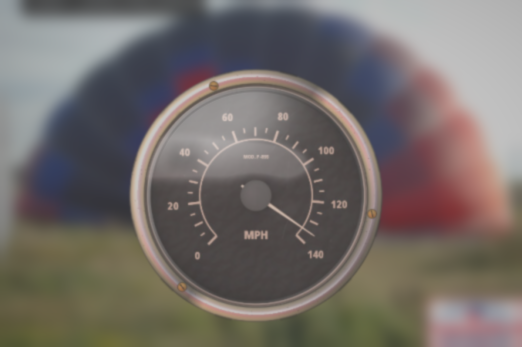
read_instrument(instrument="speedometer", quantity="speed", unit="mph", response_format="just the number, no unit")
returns 135
